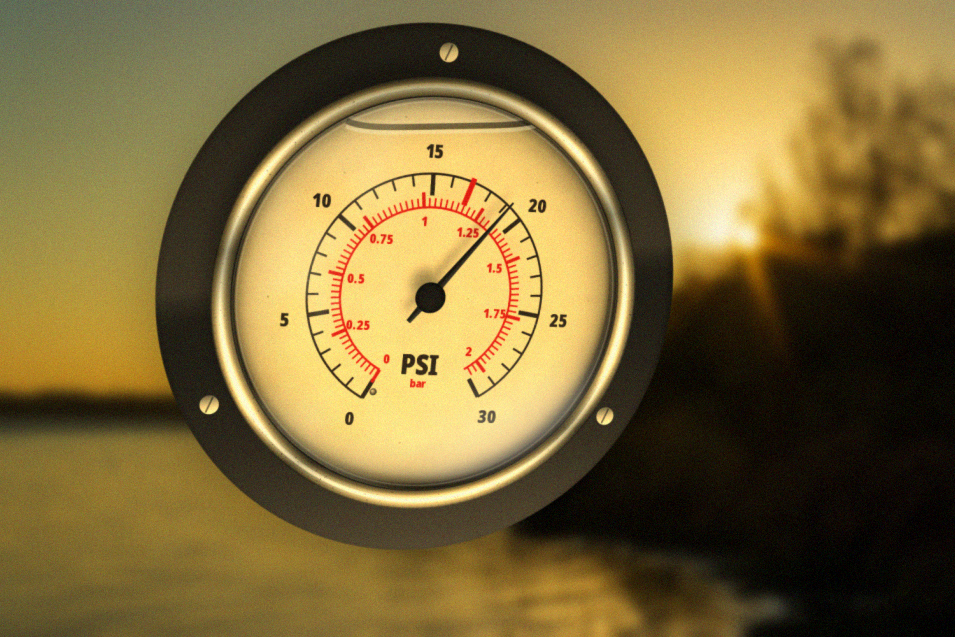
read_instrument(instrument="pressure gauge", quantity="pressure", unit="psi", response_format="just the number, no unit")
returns 19
